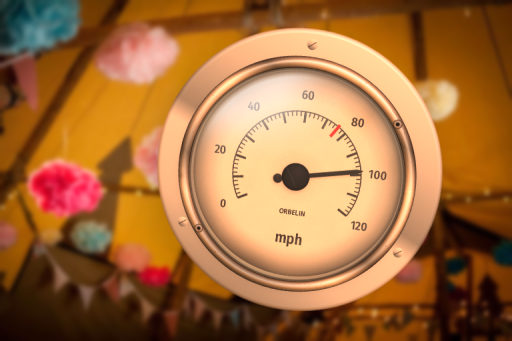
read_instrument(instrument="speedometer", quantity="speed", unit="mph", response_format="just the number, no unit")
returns 98
